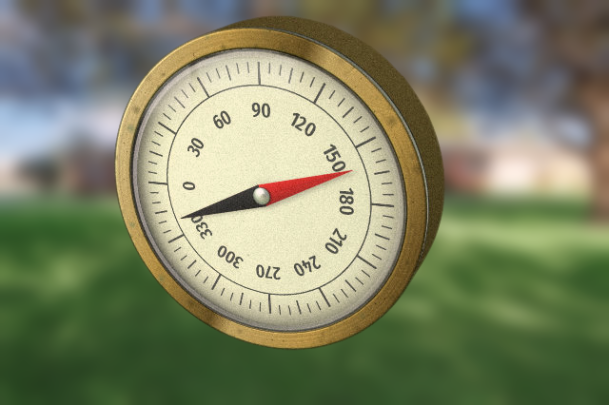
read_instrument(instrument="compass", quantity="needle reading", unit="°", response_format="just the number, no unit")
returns 160
